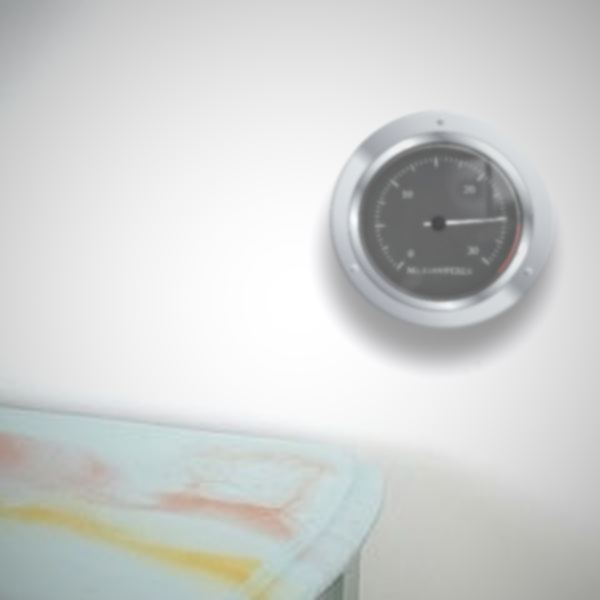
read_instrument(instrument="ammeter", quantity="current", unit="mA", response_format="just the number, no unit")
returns 25
